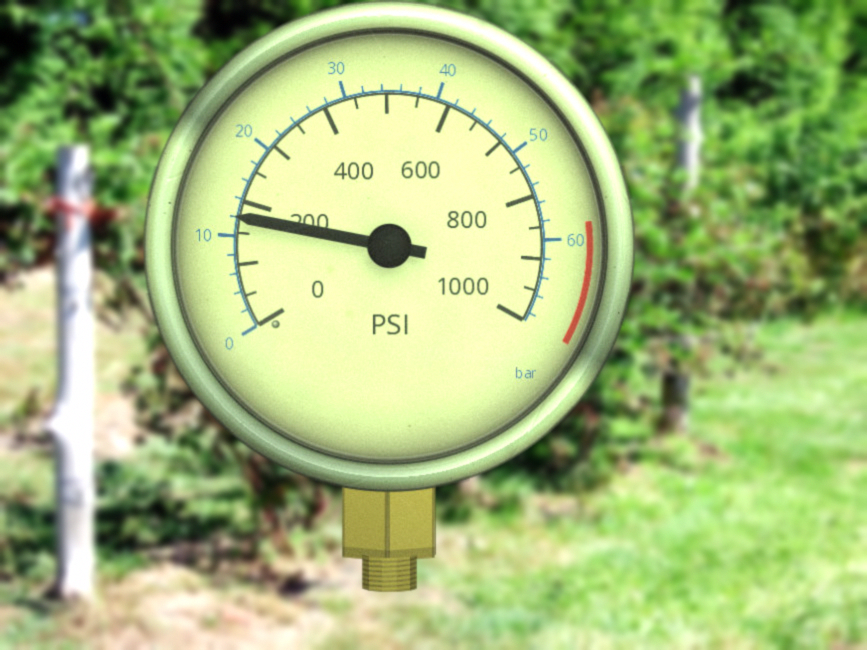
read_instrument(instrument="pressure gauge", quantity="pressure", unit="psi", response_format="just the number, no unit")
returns 175
